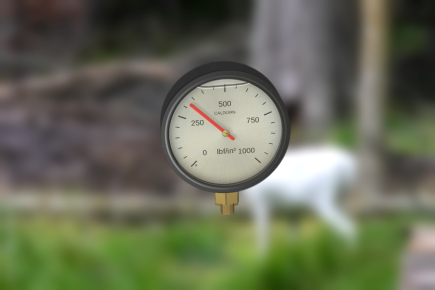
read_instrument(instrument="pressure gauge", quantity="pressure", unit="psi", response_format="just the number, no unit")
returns 325
